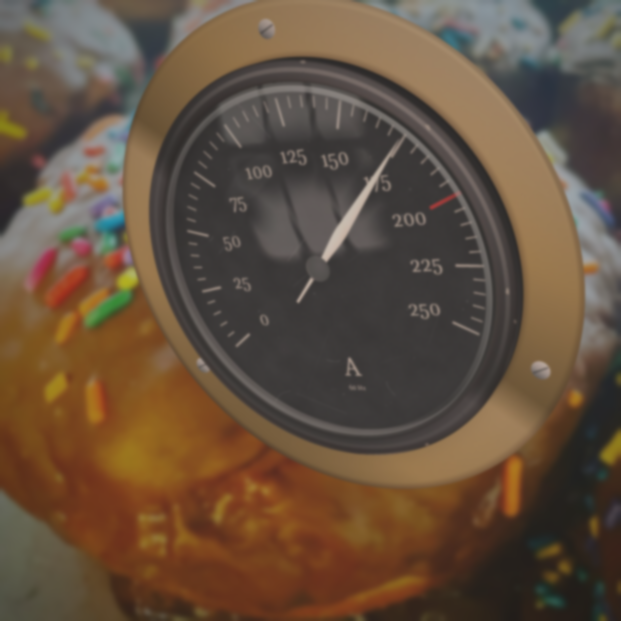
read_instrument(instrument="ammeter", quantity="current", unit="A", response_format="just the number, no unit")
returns 175
